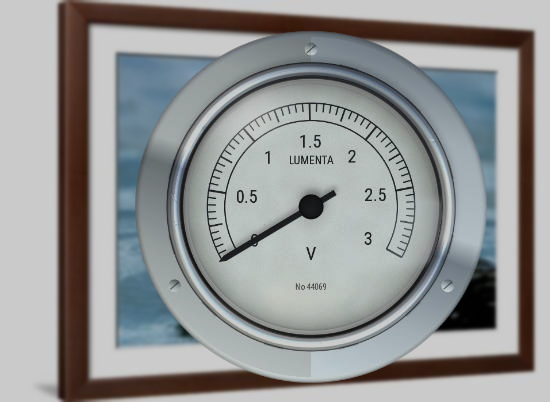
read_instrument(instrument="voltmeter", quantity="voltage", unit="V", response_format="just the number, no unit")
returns 0
